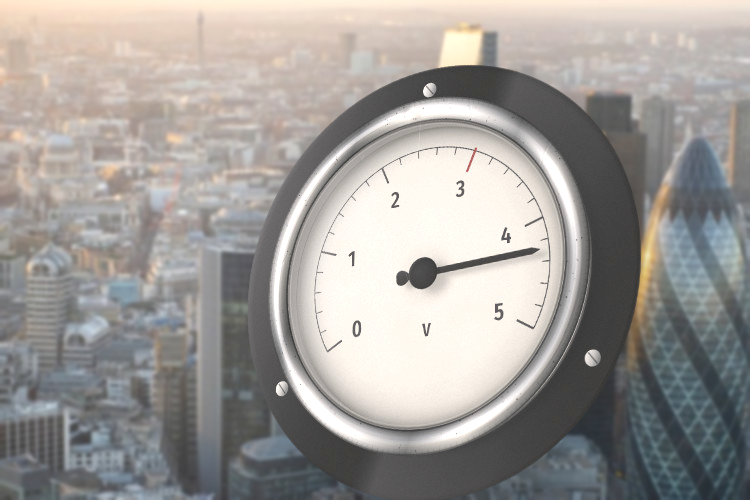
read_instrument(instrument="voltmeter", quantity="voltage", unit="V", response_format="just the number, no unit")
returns 4.3
